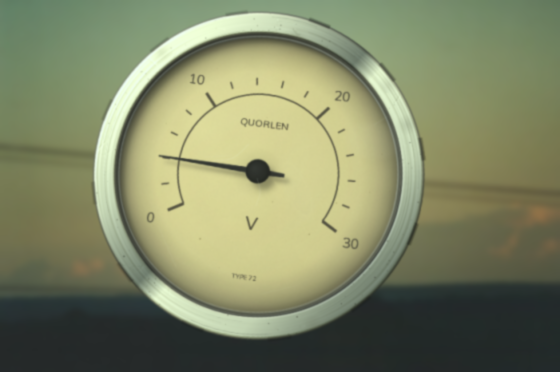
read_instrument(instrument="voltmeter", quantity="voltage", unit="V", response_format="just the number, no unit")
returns 4
